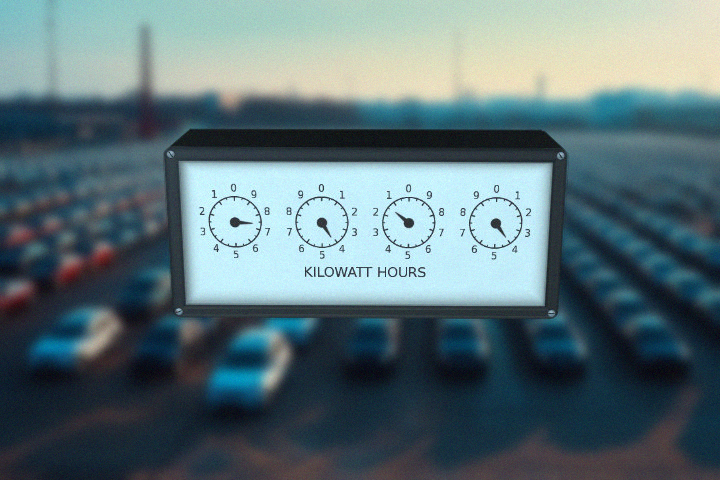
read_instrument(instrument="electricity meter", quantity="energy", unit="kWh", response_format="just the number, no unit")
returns 7414
